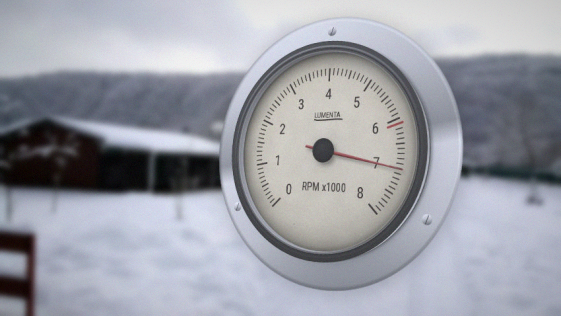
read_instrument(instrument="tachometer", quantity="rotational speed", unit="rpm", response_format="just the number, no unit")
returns 7000
